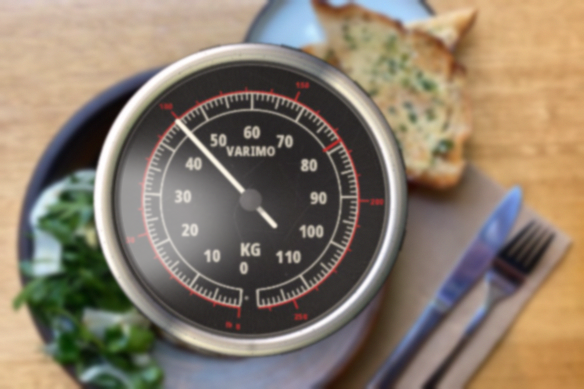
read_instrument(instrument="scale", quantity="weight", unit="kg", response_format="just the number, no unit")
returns 45
